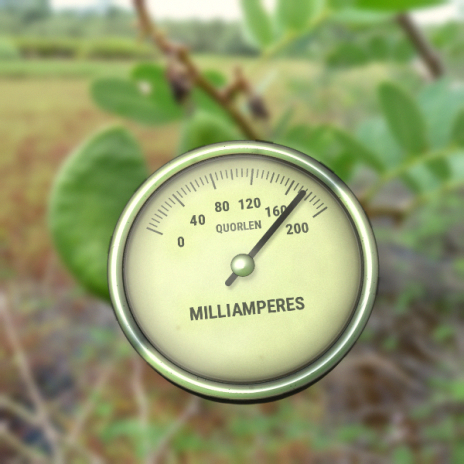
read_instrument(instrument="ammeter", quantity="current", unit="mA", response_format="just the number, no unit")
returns 175
